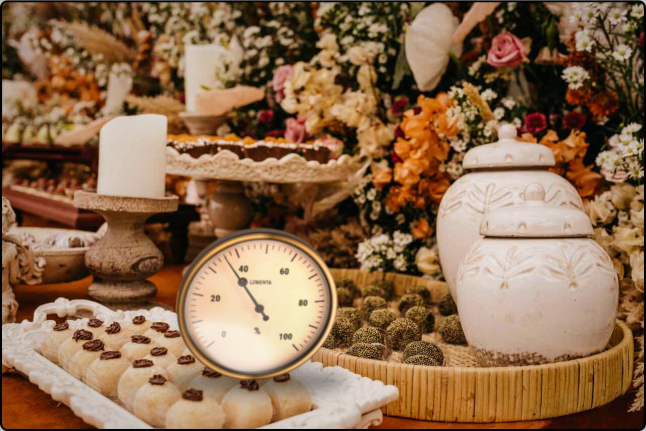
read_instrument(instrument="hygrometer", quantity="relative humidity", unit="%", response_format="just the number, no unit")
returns 36
